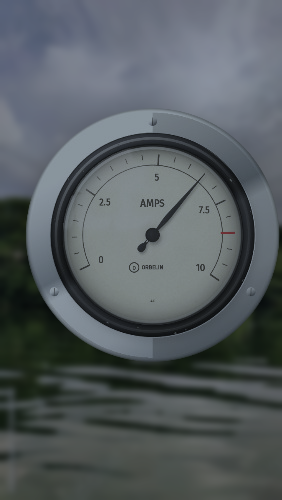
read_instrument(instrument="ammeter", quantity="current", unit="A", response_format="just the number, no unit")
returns 6.5
